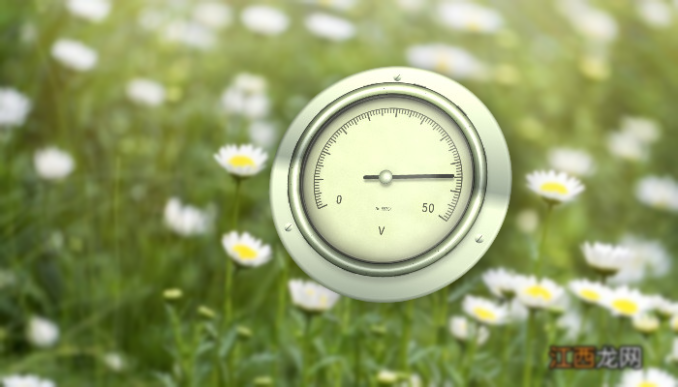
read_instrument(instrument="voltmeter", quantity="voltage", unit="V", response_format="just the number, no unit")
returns 42.5
